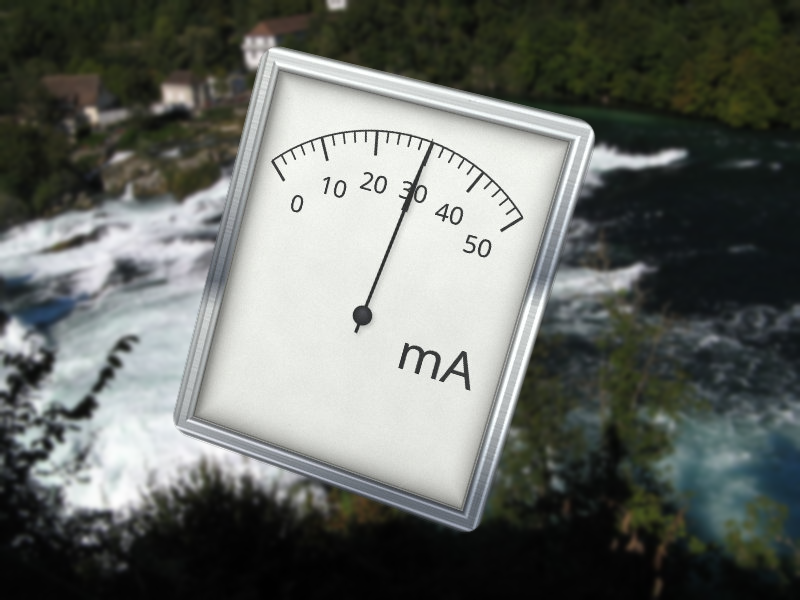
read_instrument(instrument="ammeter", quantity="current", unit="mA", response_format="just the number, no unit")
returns 30
